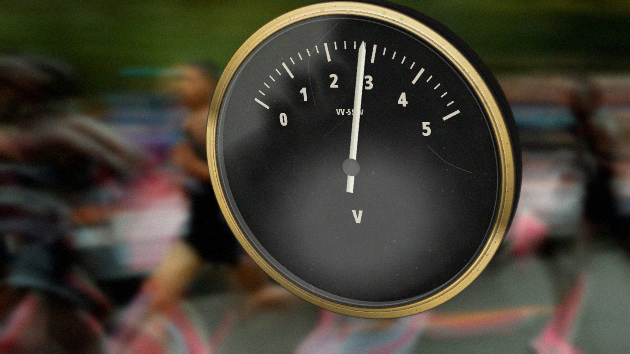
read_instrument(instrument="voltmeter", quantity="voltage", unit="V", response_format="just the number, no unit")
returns 2.8
